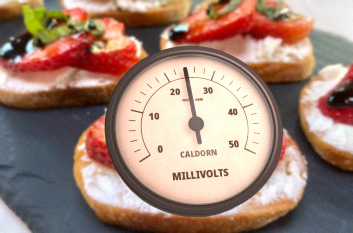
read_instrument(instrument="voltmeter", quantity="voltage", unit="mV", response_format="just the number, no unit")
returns 24
